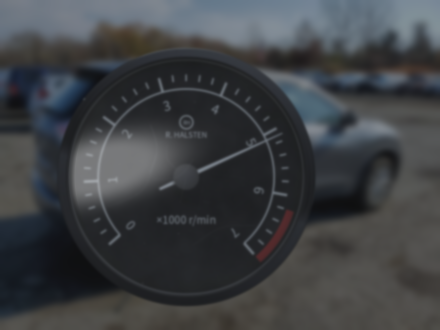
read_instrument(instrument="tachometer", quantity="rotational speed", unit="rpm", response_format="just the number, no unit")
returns 5100
